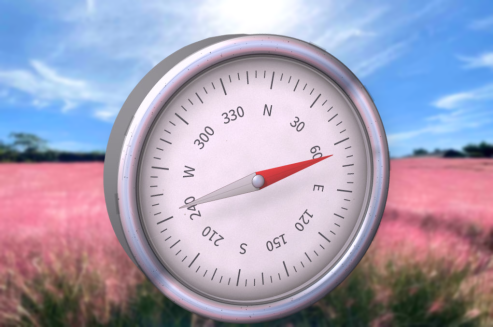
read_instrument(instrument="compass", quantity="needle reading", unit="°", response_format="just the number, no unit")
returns 65
